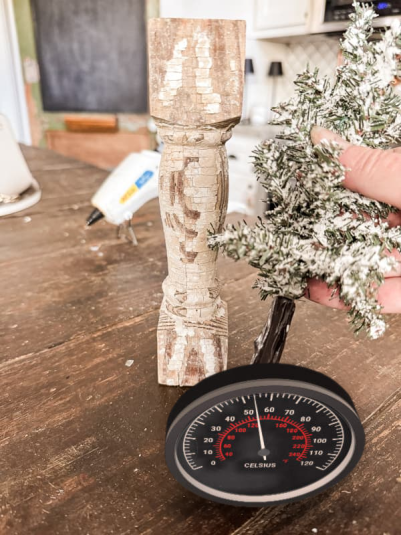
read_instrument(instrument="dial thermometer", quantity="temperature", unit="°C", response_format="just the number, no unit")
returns 54
